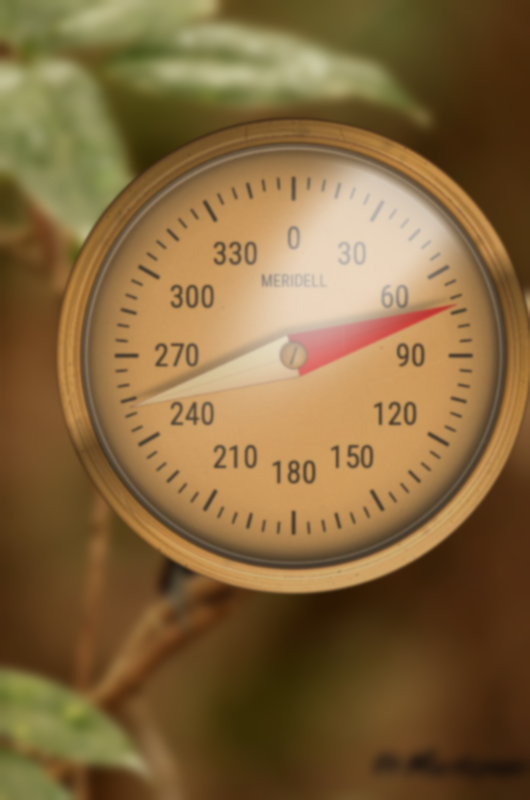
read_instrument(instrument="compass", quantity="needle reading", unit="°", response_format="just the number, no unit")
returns 72.5
